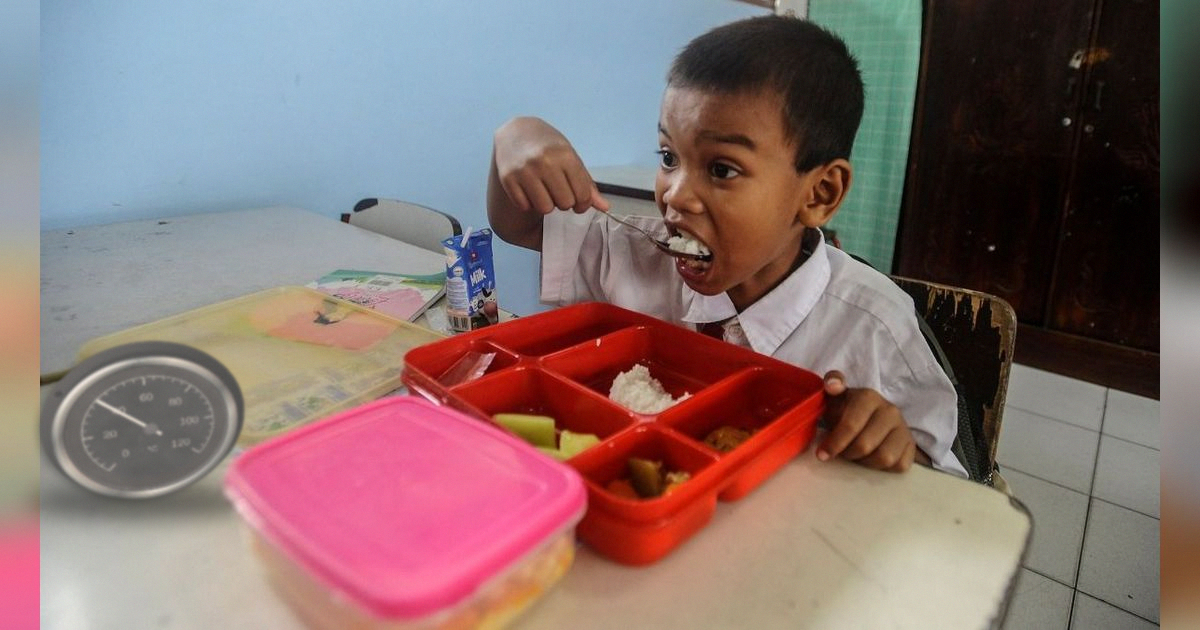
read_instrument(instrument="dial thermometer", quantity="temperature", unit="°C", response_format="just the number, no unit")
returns 40
